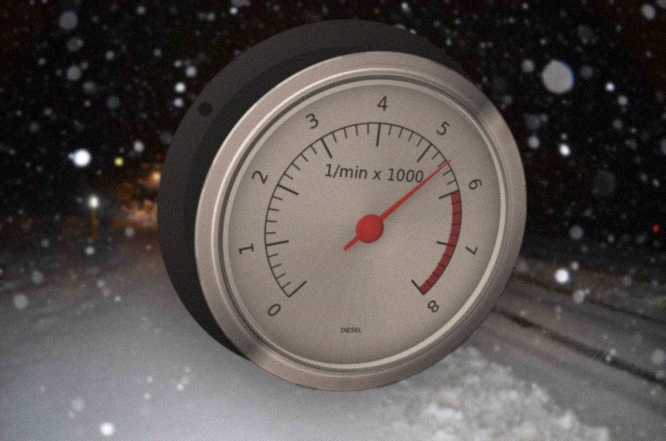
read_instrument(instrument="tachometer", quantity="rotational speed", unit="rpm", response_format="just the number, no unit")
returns 5400
